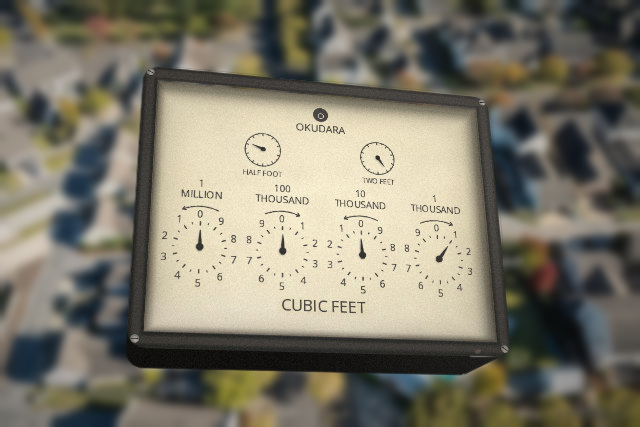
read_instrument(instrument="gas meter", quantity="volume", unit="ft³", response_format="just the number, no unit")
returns 100
